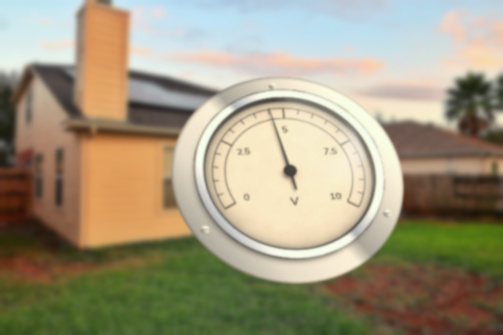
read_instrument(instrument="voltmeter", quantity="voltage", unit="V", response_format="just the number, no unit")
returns 4.5
